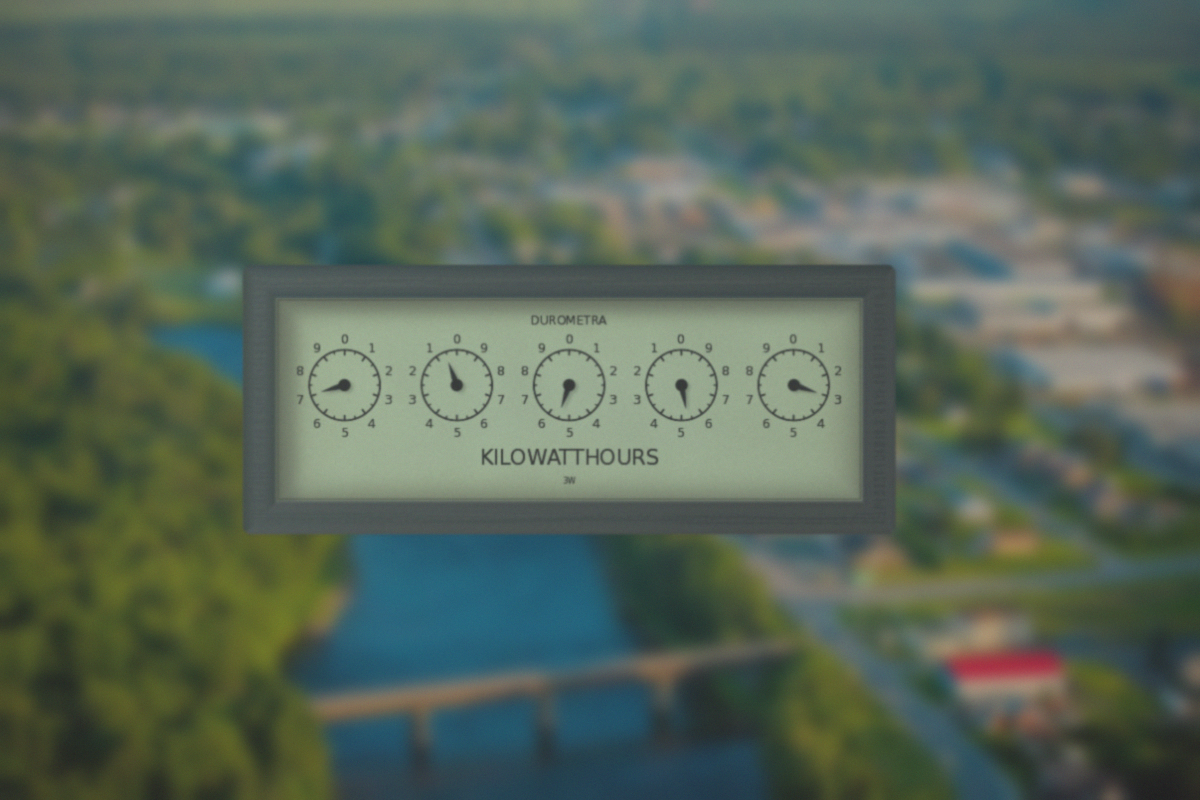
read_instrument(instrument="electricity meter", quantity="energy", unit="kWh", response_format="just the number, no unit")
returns 70553
